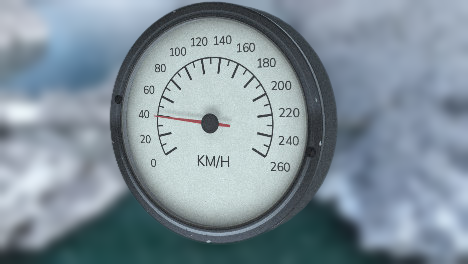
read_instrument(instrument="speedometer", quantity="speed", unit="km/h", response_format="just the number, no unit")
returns 40
